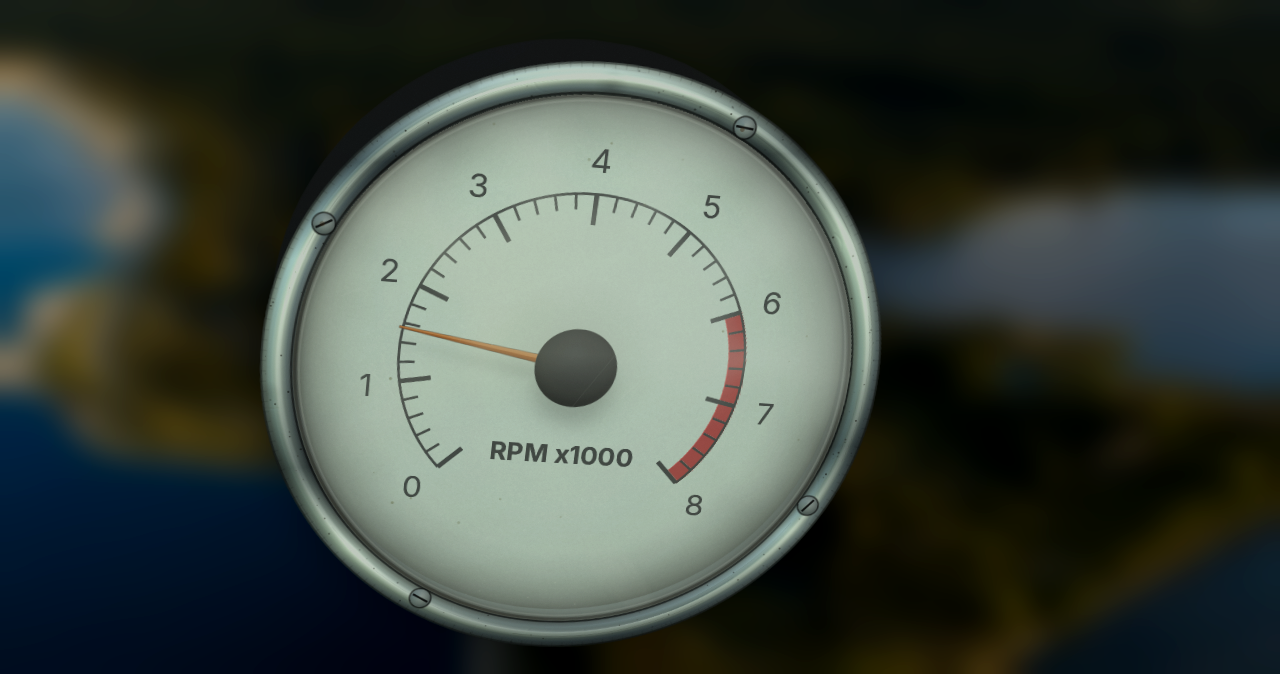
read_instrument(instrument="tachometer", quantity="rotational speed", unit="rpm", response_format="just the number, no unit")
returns 1600
